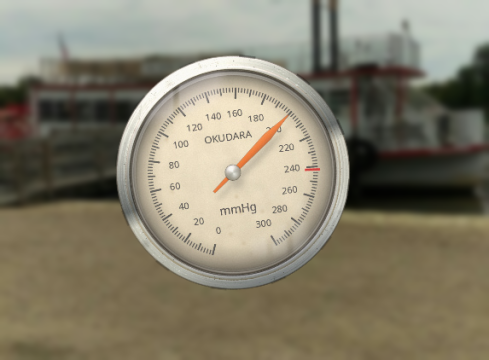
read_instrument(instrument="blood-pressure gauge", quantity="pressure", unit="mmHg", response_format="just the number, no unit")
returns 200
